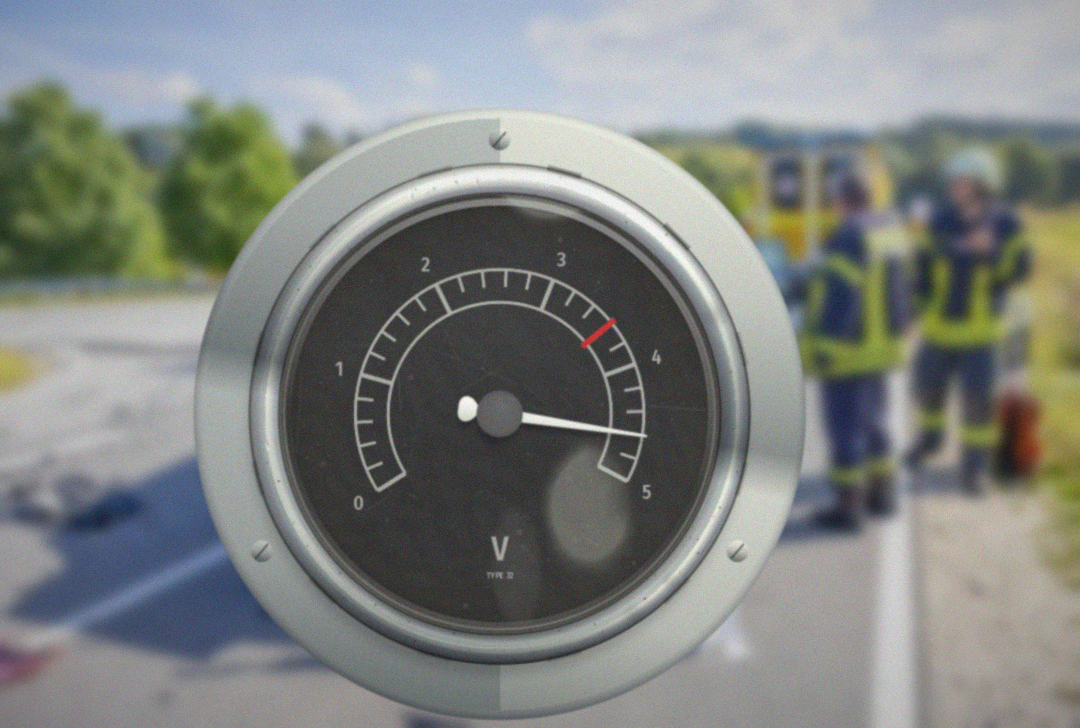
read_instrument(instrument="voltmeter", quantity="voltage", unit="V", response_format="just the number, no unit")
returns 4.6
